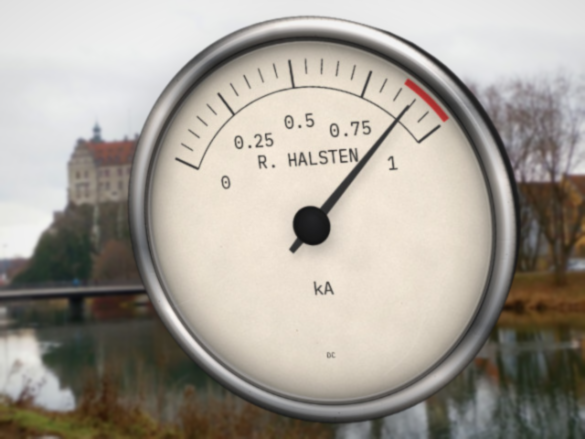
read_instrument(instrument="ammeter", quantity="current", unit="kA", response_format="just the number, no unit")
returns 0.9
